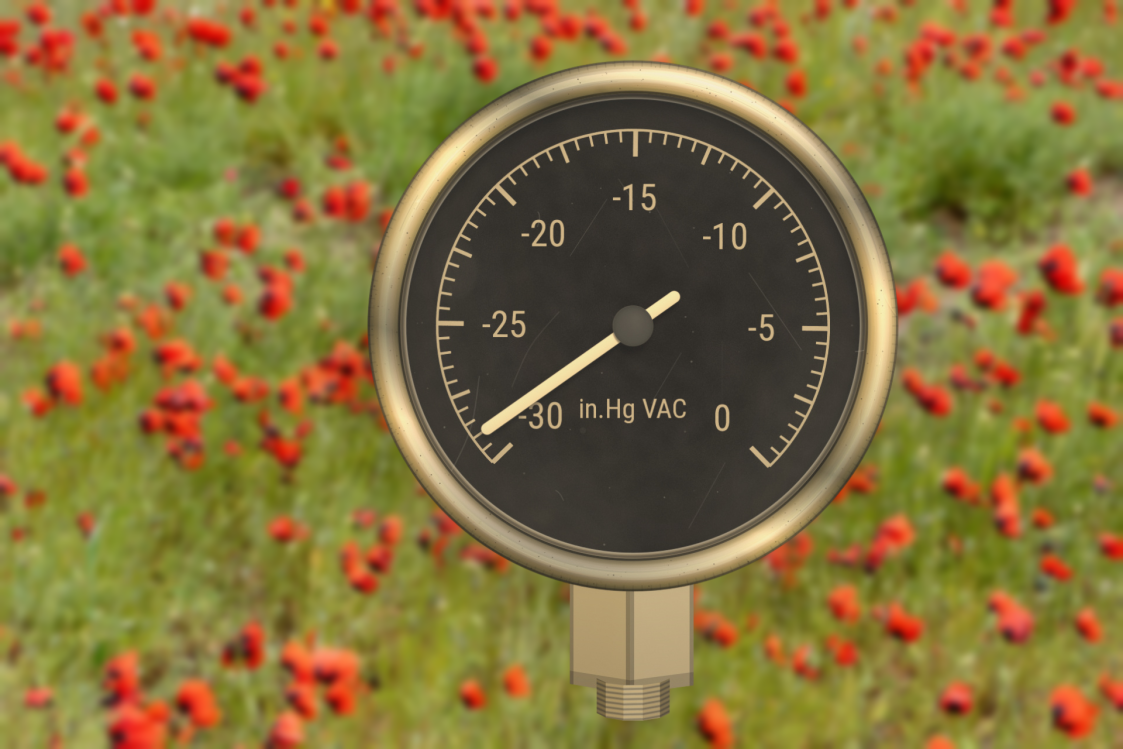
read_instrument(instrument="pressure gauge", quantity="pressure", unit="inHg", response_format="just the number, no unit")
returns -29
